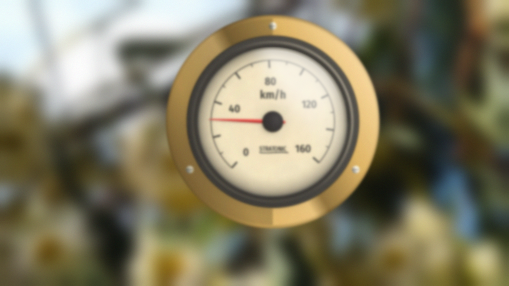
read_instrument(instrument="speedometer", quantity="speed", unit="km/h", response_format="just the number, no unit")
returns 30
